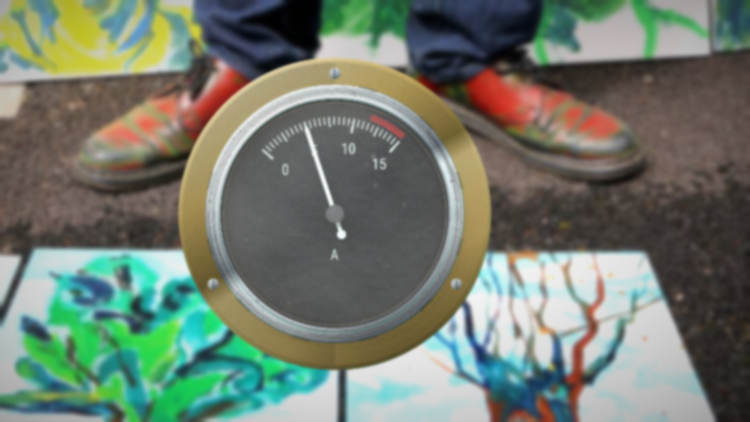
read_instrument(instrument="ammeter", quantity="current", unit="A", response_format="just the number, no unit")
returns 5
